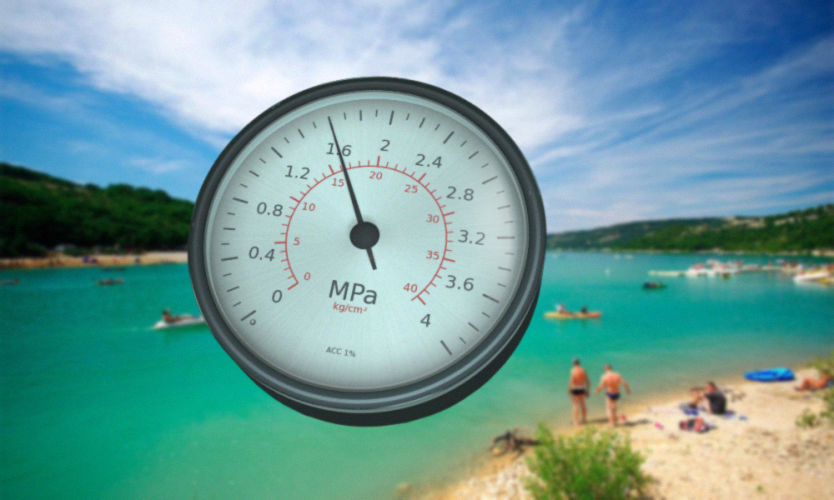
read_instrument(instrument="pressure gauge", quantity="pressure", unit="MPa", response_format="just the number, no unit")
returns 1.6
